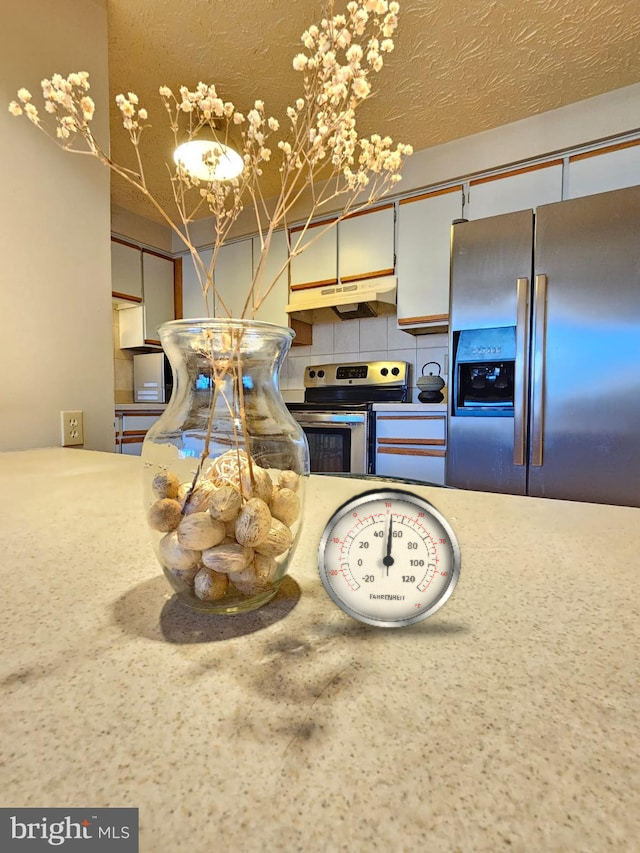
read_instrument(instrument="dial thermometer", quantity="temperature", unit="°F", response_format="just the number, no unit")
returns 52
